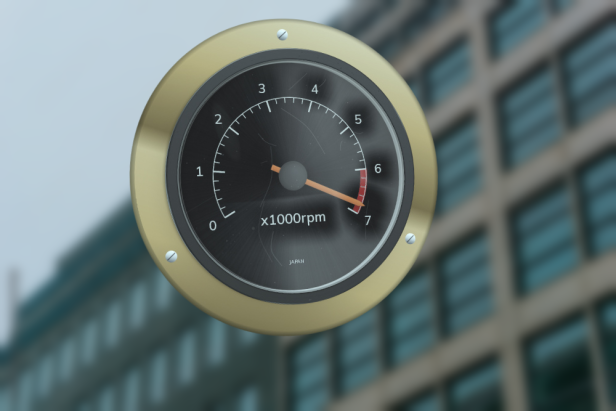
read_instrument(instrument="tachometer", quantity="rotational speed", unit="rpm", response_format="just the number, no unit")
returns 6800
